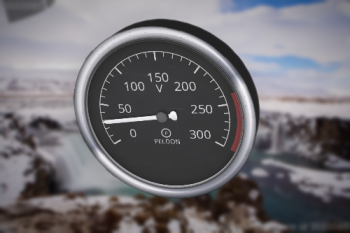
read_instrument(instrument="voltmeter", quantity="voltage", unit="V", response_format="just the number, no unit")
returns 30
